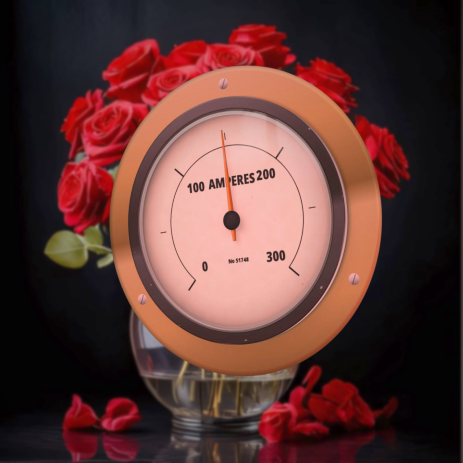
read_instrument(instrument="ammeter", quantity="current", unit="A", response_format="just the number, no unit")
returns 150
